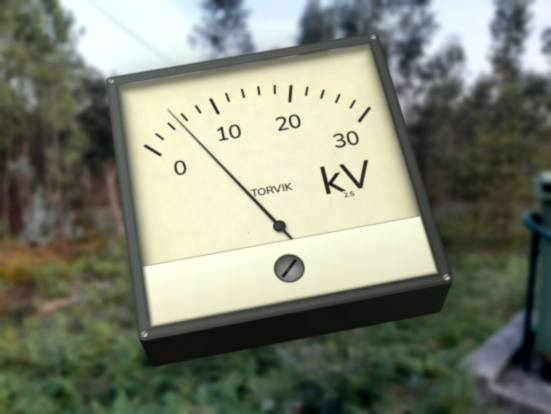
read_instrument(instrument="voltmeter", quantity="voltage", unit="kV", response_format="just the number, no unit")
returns 5
